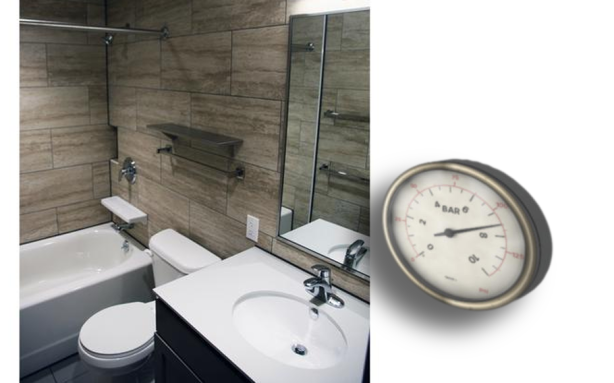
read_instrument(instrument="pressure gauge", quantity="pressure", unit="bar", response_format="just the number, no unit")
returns 7.5
